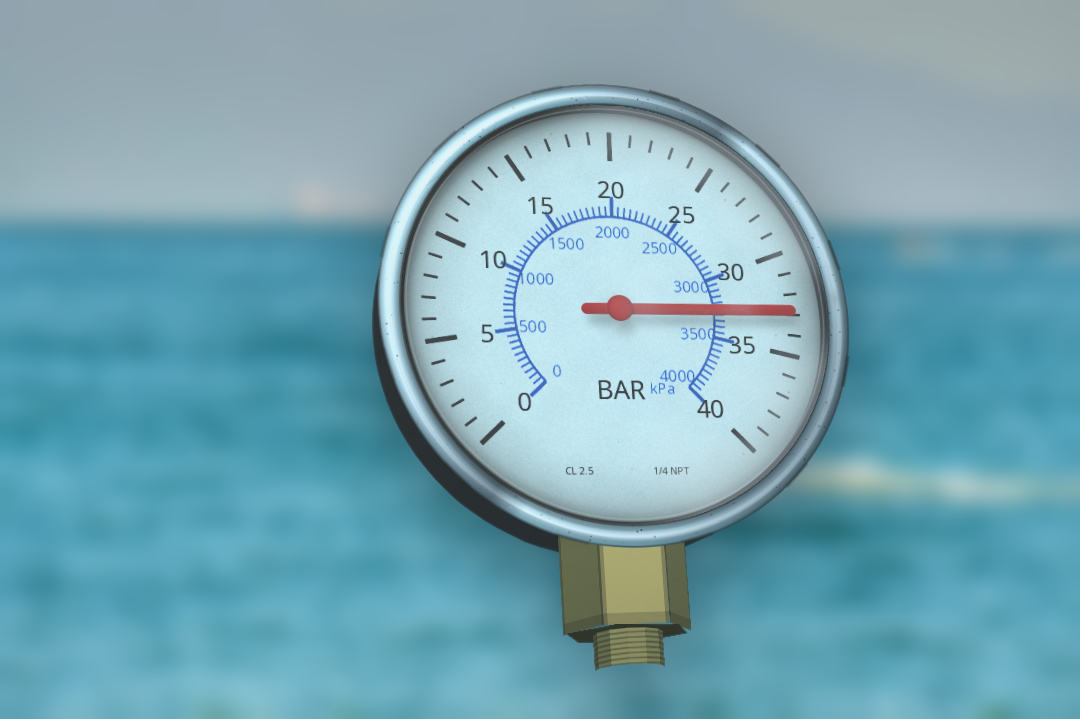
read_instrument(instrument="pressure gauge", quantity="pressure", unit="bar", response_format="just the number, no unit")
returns 33
